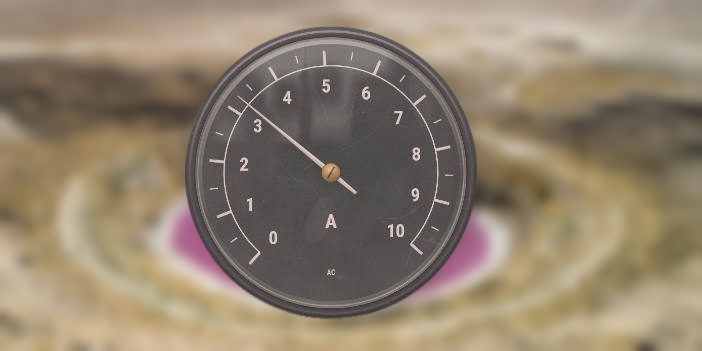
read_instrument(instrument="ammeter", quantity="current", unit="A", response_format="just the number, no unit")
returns 3.25
